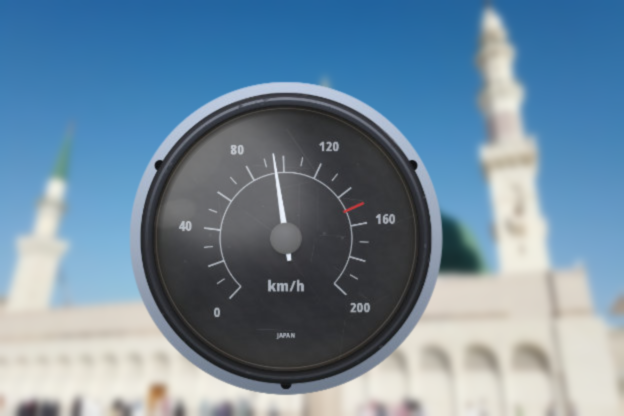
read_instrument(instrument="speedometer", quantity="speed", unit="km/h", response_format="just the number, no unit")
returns 95
